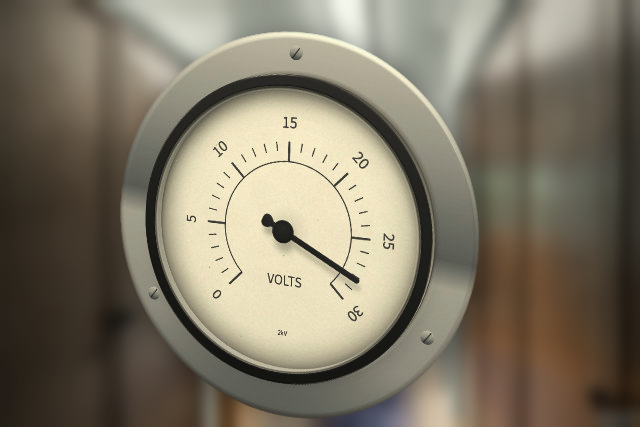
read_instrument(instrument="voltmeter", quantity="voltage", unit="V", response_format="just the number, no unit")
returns 28
